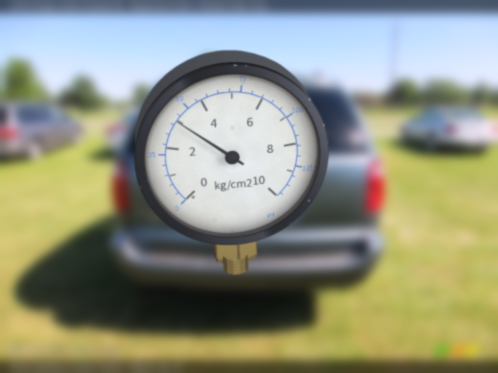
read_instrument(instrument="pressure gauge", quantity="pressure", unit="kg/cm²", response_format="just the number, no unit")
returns 3
